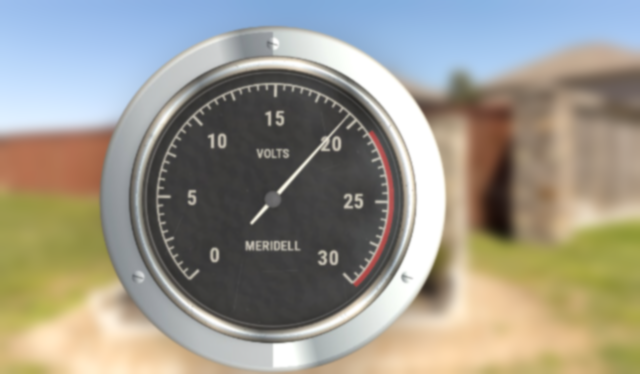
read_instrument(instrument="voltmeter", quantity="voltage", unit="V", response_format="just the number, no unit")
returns 19.5
